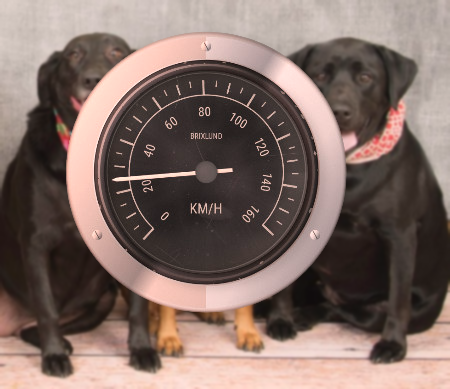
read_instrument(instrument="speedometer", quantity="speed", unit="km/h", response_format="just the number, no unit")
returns 25
